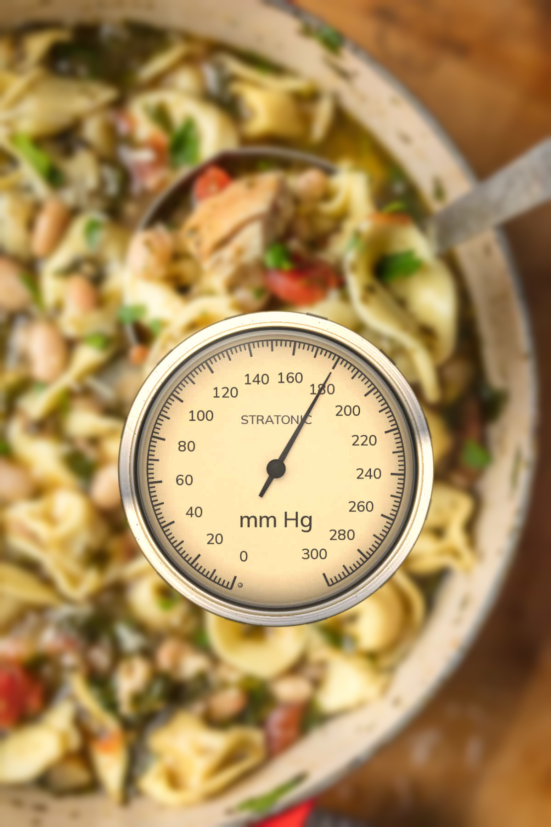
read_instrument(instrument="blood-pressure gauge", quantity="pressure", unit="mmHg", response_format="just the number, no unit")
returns 180
